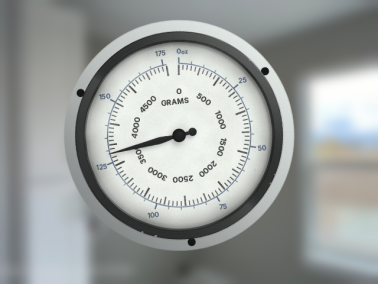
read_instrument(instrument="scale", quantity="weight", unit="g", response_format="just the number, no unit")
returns 3650
